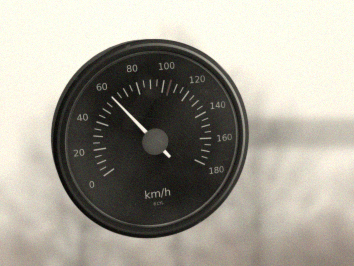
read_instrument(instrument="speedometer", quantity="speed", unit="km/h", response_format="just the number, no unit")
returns 60
